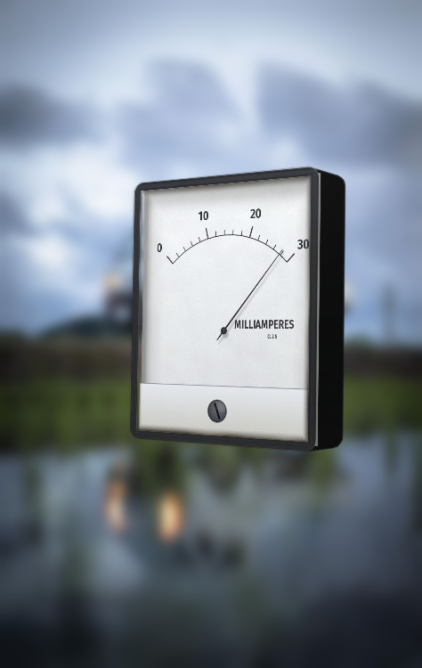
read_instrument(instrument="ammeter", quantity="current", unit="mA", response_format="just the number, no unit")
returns 28
